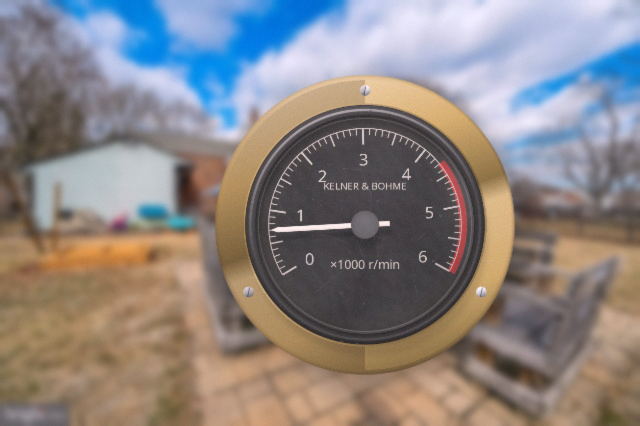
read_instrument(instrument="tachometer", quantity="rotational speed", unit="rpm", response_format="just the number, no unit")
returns 700
